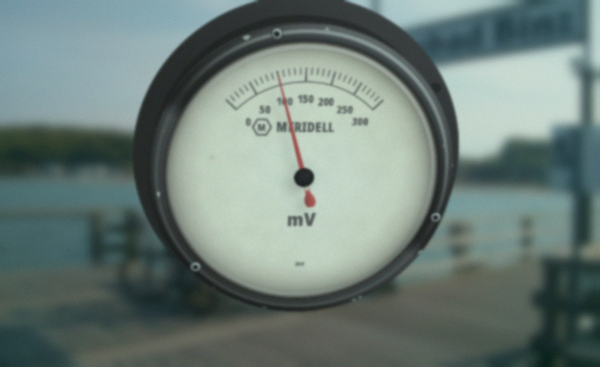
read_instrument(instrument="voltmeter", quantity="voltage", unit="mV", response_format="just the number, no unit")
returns 100
